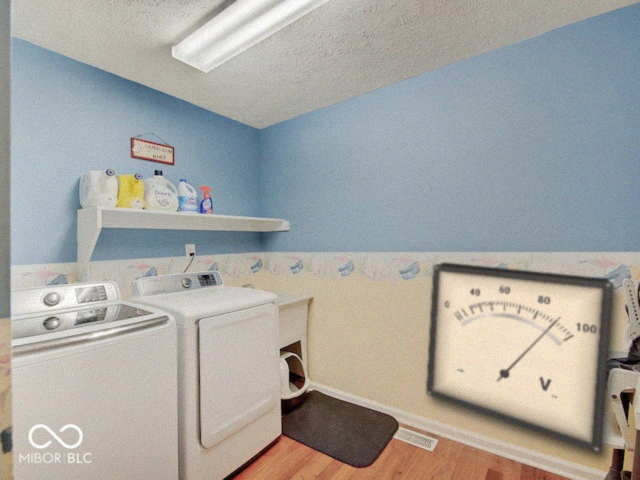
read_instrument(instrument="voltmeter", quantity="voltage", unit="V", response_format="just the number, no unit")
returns 90
